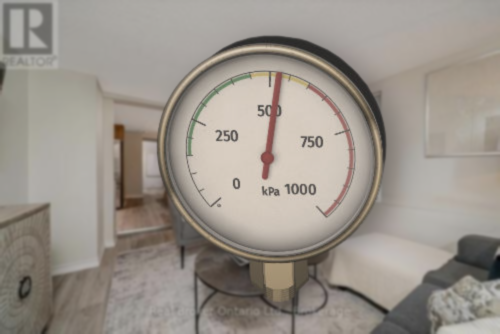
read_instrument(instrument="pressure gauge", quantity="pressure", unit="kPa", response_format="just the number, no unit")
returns 525
